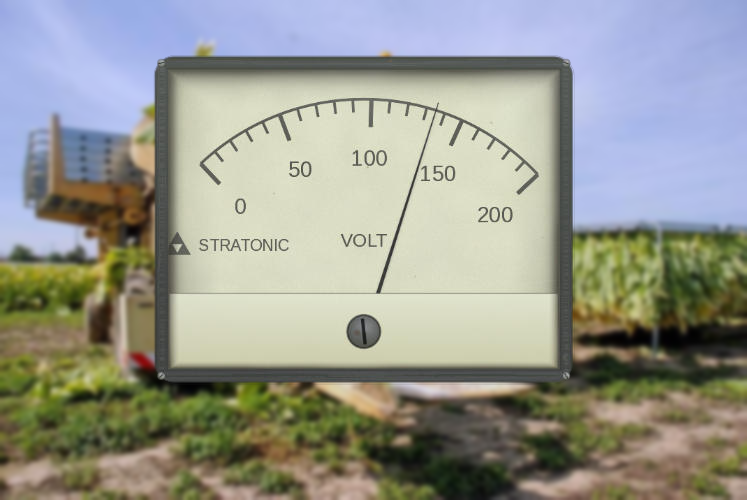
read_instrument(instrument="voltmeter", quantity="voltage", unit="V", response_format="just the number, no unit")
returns 135
